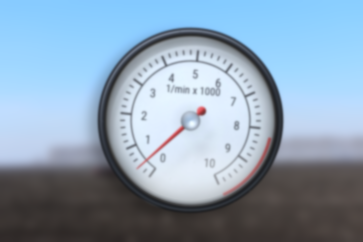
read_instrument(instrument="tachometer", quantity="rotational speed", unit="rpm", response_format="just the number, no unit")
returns 400
